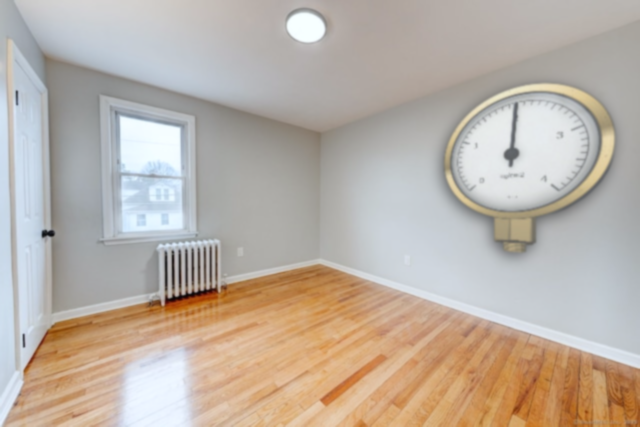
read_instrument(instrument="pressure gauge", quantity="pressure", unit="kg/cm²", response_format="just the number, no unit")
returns 2
